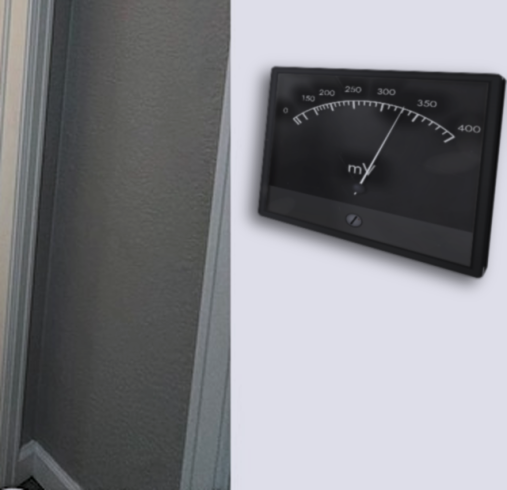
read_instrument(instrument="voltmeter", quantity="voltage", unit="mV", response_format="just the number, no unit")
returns 330
